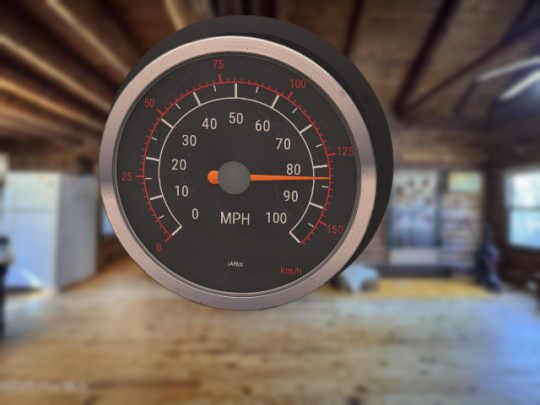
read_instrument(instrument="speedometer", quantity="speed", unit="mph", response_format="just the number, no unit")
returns 82.5
